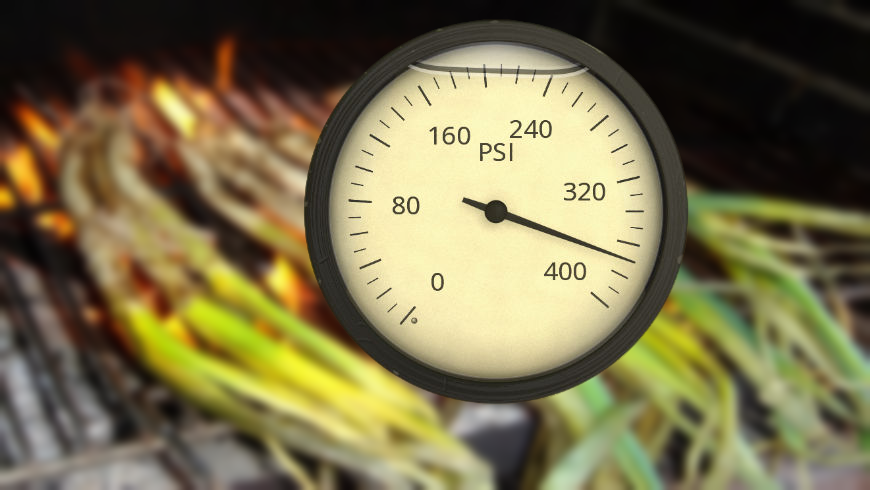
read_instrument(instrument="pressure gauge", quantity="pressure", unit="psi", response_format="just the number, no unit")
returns 370
